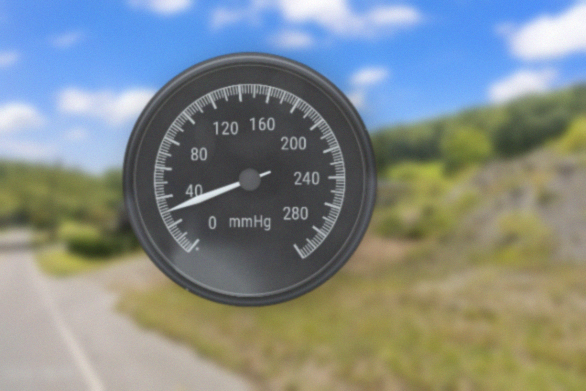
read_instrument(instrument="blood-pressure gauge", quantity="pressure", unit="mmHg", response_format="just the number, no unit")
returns 30
